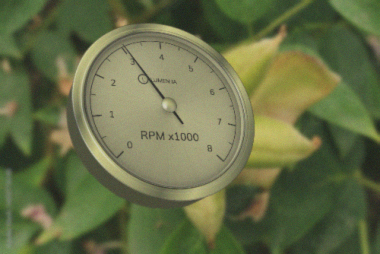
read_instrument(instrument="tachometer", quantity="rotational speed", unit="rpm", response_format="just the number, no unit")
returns 3000
